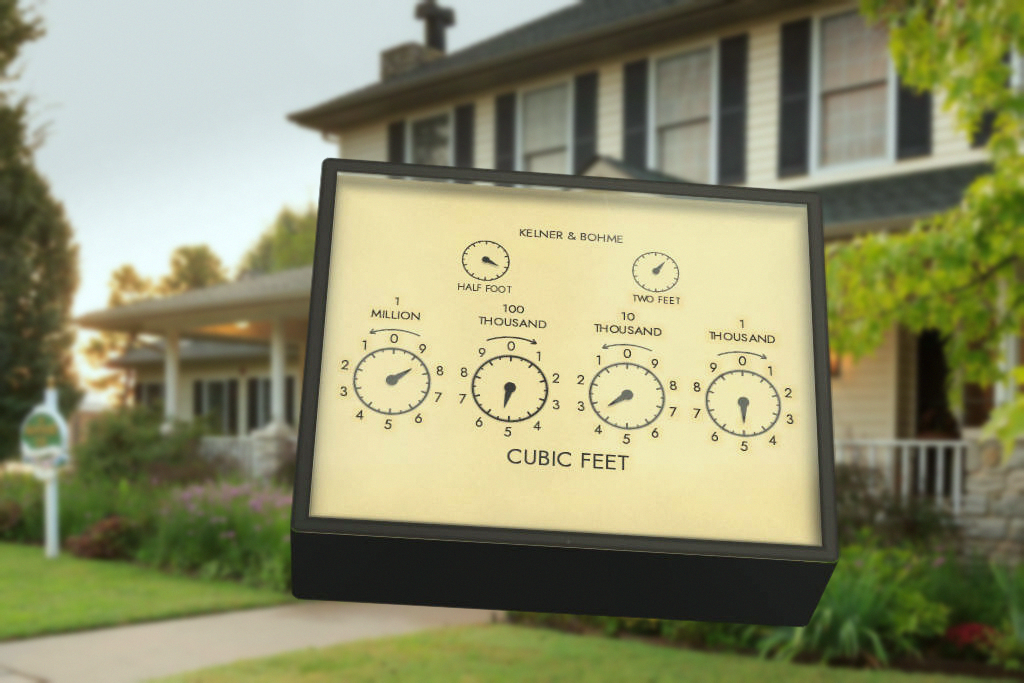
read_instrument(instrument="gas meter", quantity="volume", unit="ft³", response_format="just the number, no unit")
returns 853500
